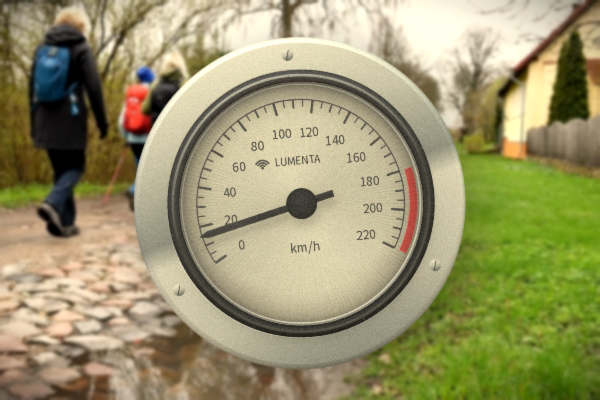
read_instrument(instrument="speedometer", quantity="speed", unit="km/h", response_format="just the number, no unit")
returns 15
